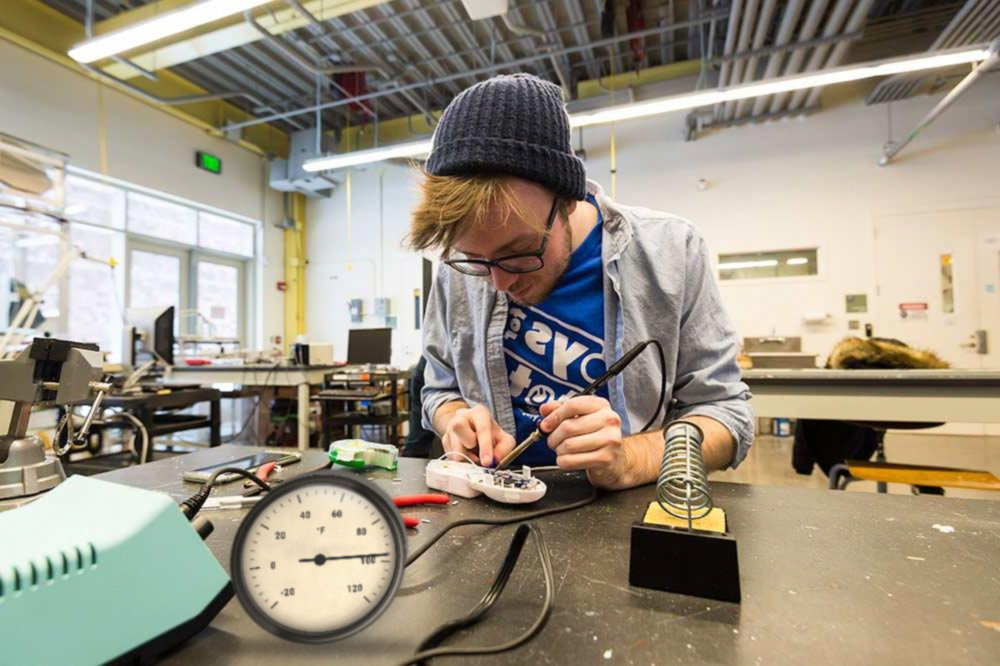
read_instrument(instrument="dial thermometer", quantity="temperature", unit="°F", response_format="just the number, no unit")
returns 96
